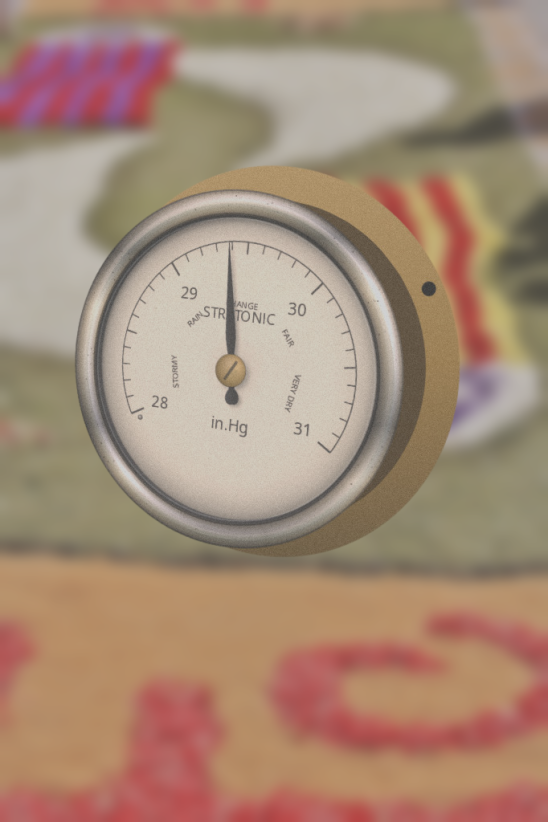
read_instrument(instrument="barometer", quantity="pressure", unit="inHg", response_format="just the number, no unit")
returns 29.4
